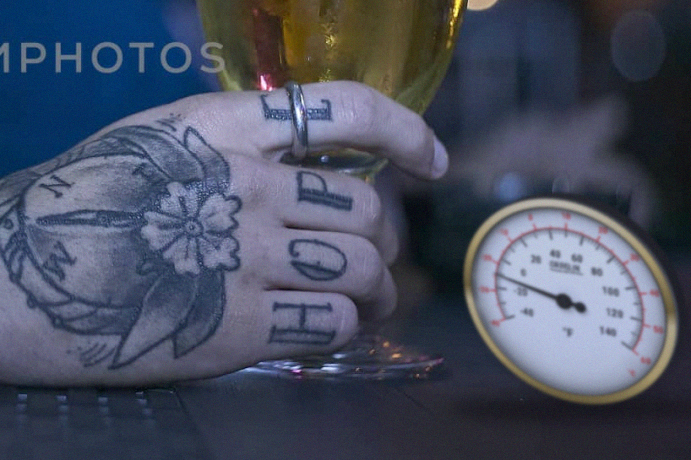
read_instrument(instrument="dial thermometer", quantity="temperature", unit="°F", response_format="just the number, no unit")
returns -10
